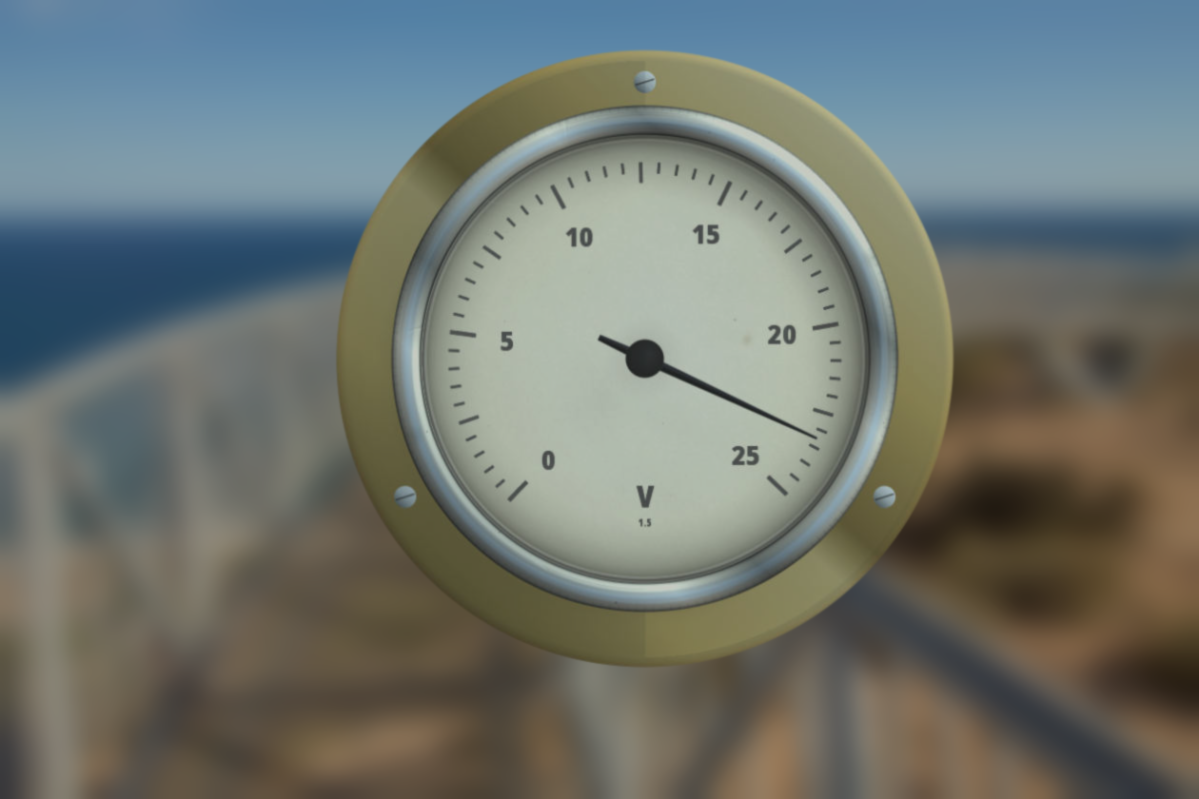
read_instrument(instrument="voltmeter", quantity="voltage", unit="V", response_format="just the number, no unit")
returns 23.25
